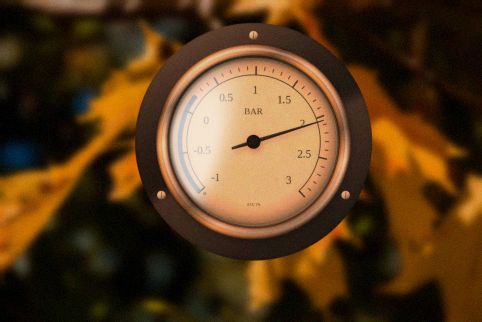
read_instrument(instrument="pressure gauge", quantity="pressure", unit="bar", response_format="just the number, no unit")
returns 2.05
